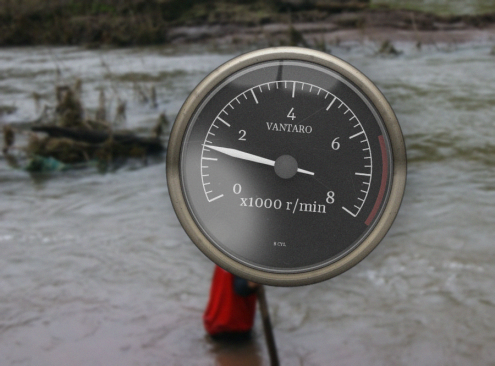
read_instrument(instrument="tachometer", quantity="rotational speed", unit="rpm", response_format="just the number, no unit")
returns 1300
